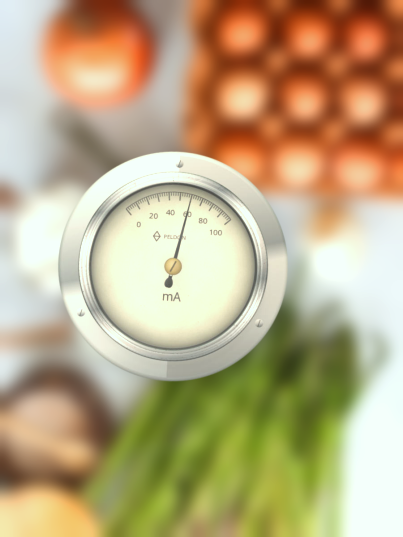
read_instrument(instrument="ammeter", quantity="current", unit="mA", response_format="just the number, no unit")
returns 60
